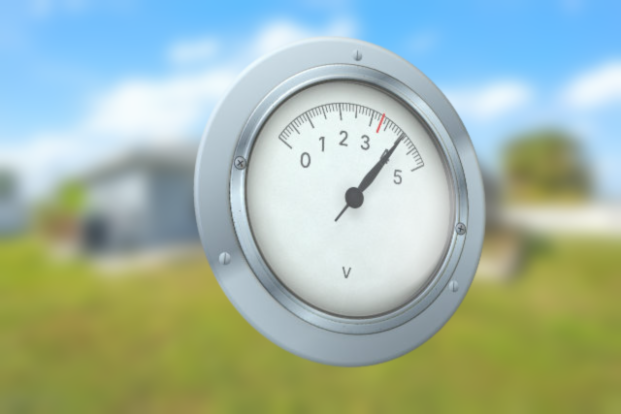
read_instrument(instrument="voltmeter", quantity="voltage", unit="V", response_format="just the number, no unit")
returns 4
